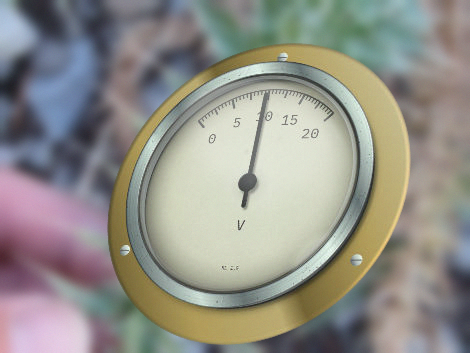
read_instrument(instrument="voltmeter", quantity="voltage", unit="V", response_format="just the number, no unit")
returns 10
